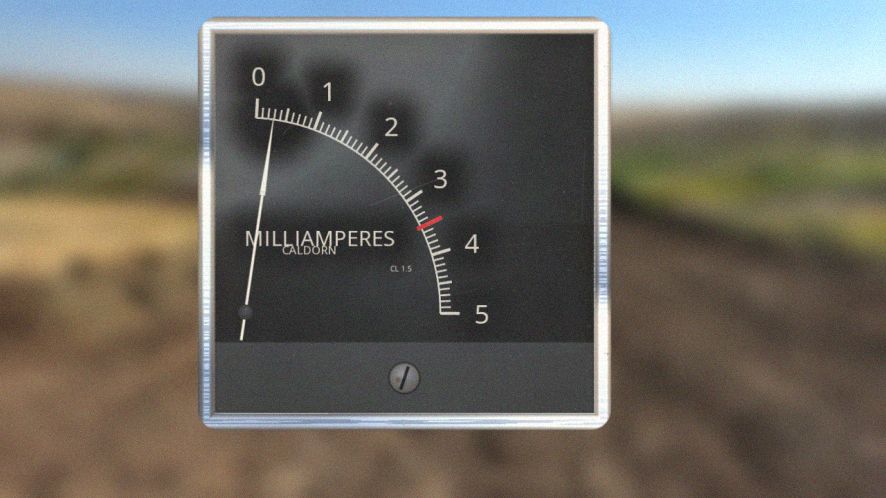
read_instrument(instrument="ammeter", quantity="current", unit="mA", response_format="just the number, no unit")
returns 0.3
